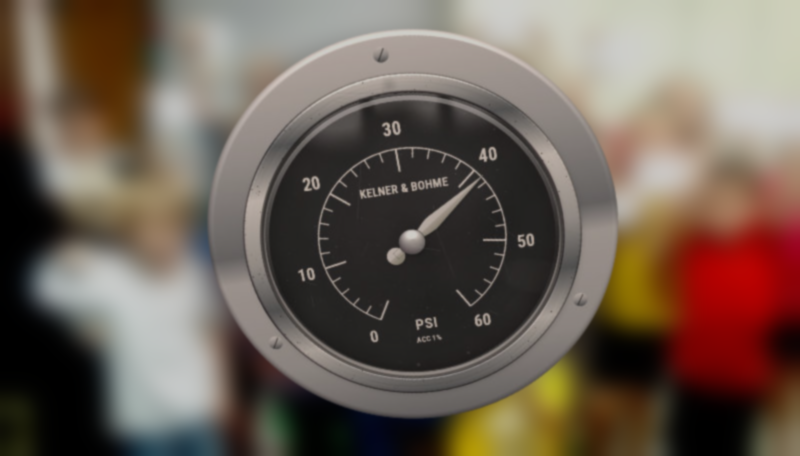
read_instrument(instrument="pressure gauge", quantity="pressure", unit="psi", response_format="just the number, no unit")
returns 41
